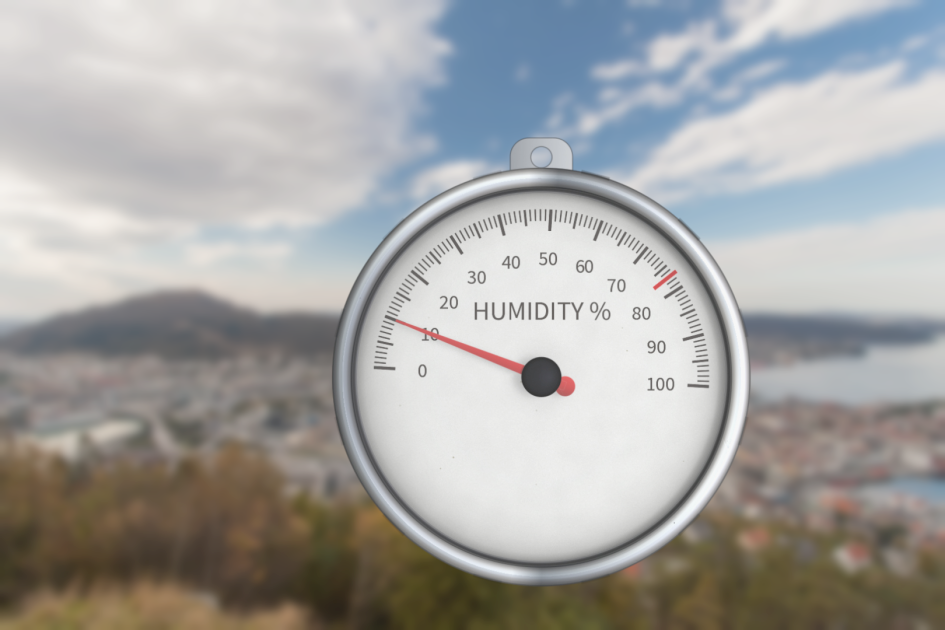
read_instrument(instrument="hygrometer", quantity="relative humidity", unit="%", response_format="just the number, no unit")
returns 10
